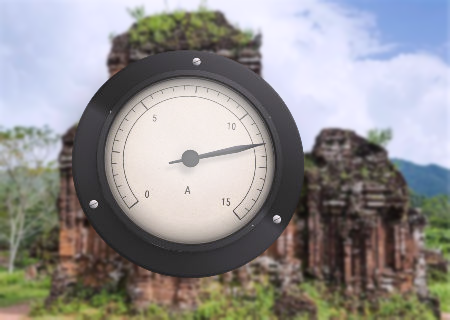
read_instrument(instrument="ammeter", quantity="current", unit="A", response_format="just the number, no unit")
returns 11.5
